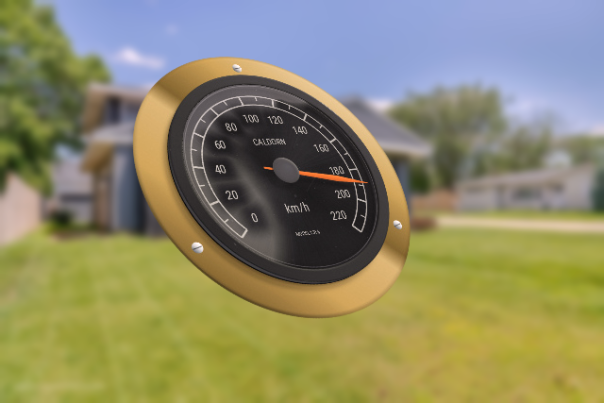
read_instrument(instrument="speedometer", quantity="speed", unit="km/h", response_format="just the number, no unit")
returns 190
